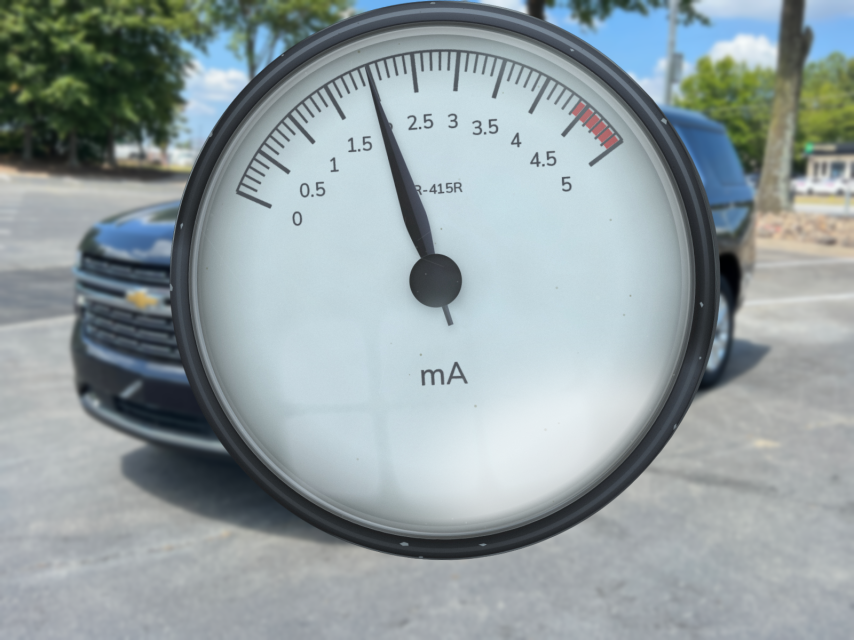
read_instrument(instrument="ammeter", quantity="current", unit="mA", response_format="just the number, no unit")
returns 2
